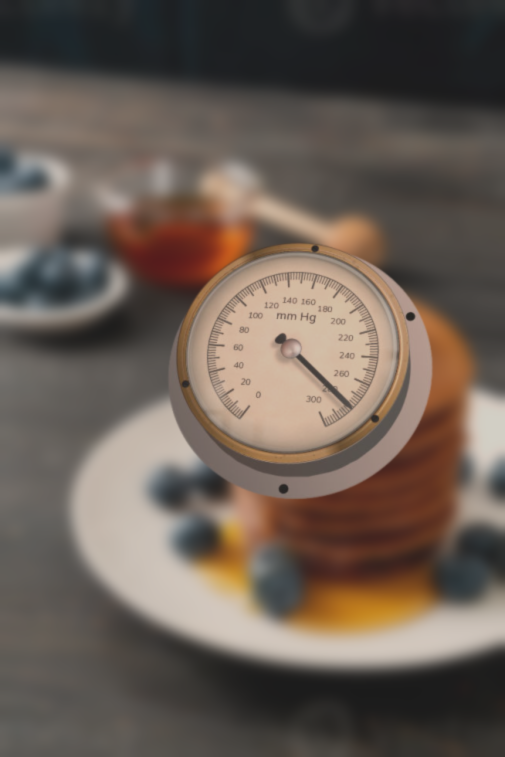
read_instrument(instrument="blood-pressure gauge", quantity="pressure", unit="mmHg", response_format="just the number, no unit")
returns 280
